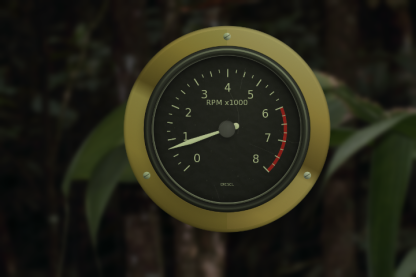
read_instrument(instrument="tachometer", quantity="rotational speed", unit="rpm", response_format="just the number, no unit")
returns 750
